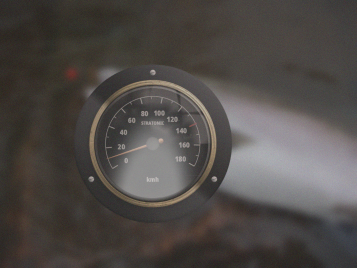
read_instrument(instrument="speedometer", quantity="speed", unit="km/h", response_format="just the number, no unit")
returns 10
